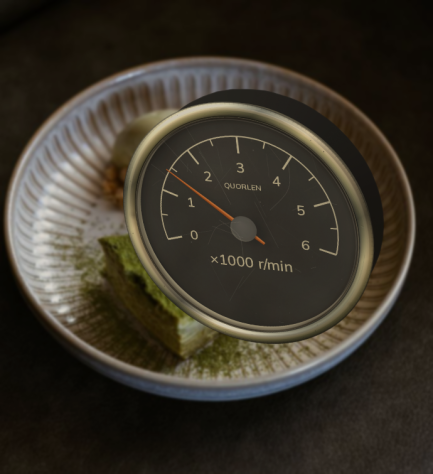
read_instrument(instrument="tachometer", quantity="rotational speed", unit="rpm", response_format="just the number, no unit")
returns 1500
